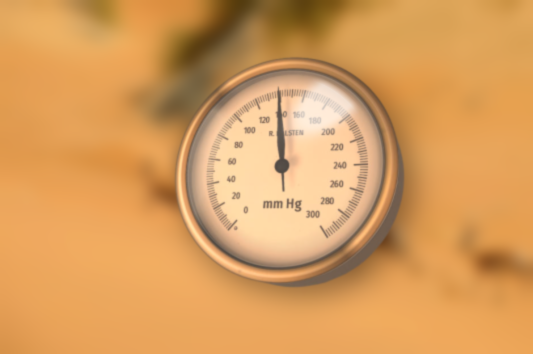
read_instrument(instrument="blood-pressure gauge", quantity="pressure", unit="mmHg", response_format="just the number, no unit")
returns 140
